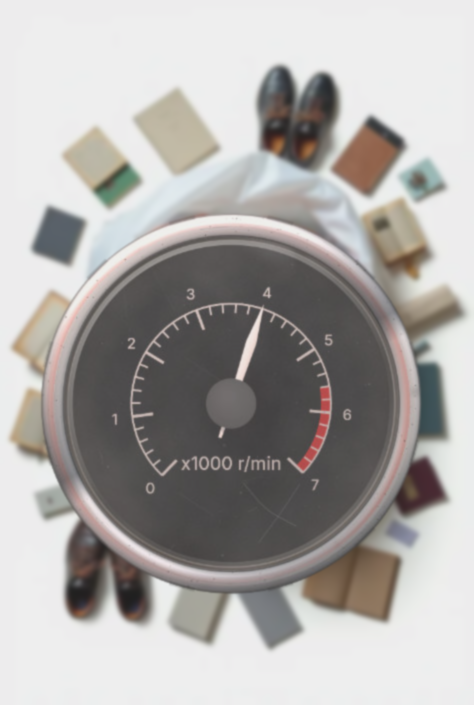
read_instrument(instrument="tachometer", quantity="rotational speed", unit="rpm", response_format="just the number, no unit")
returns 4000
